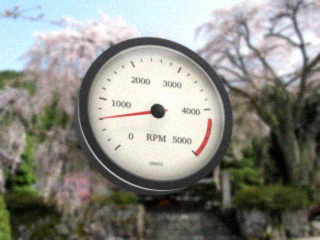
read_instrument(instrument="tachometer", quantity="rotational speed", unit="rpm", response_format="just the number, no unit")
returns 600
